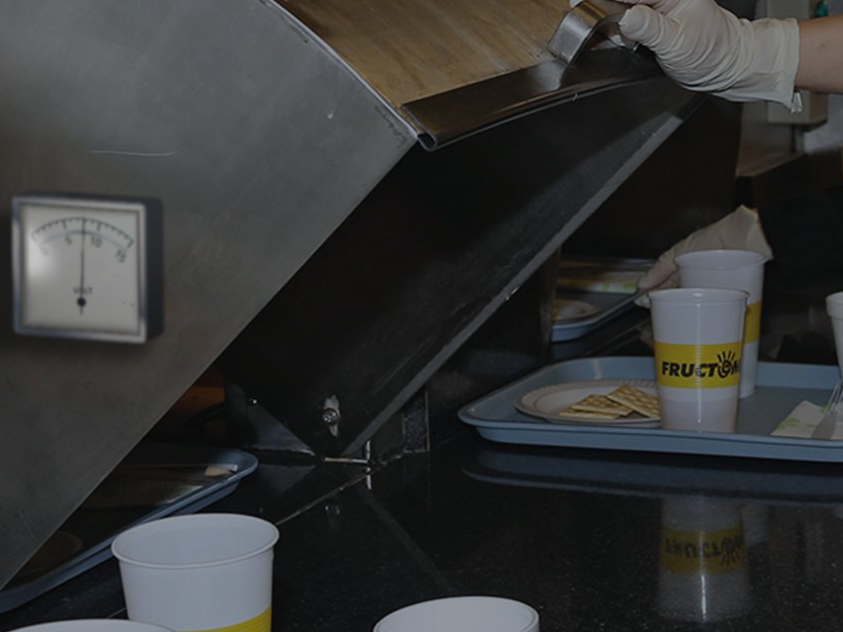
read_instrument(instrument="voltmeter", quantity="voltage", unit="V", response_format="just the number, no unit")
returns 8
